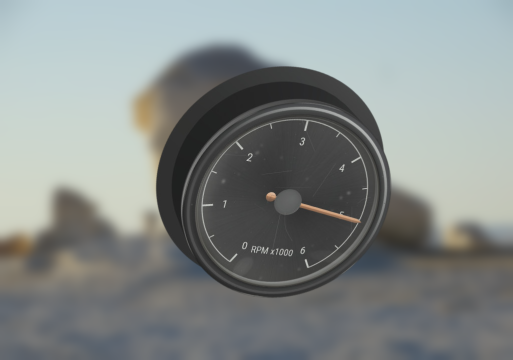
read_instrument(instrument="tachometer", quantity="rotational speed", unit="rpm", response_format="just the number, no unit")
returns 5000
